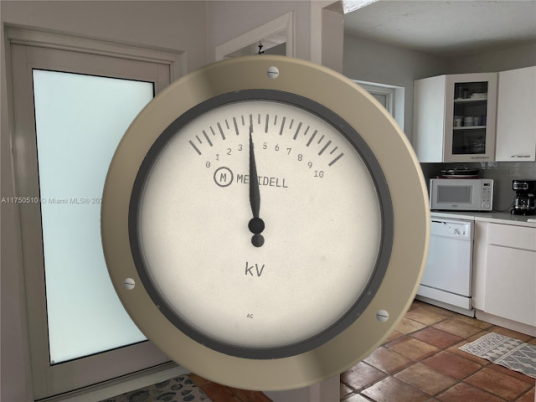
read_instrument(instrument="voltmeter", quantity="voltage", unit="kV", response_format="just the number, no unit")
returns 4
